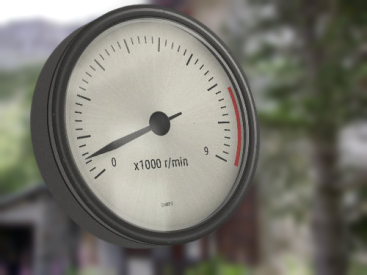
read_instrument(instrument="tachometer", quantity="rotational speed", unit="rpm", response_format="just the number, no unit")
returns 500
